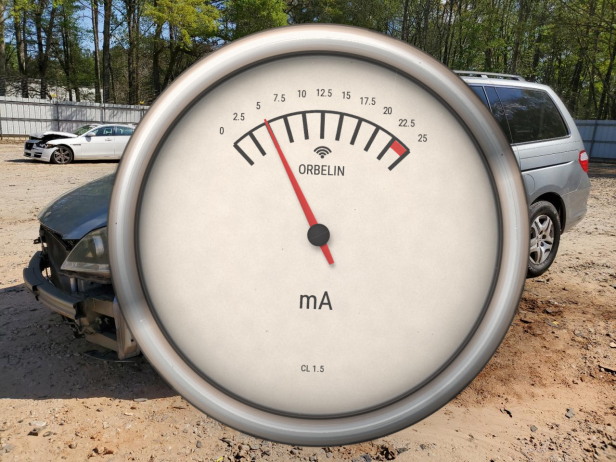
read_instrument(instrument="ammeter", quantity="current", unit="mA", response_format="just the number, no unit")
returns 5
